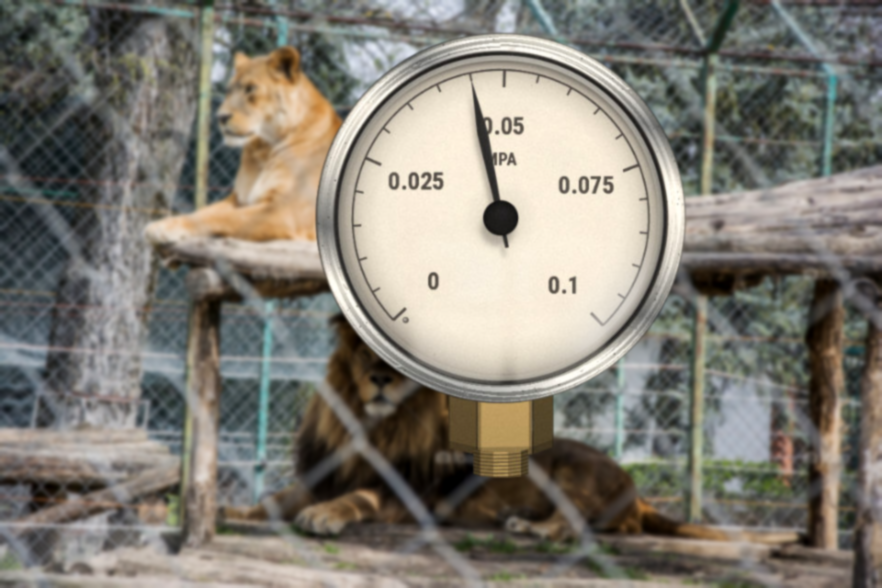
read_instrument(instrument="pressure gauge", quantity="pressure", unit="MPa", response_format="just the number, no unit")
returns 0.045
